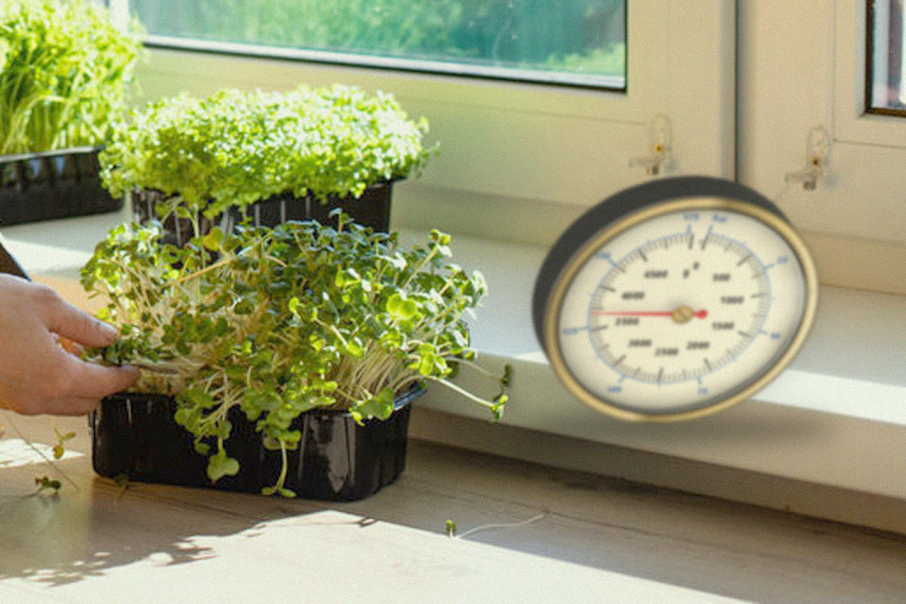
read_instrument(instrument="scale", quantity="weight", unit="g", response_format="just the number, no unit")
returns 3750
